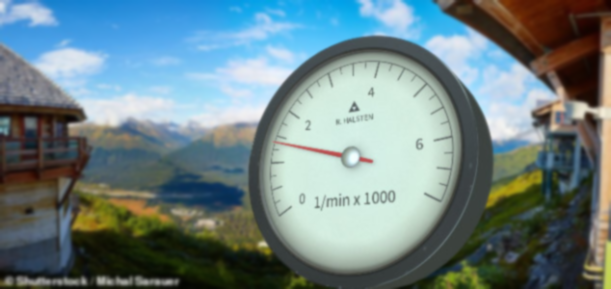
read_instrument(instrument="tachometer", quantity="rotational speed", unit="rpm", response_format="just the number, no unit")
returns 1375
